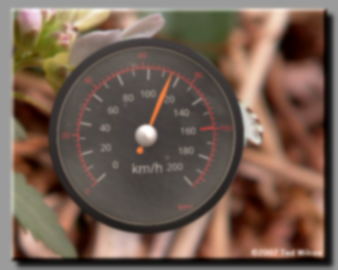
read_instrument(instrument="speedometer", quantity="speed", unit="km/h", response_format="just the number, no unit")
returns 115
